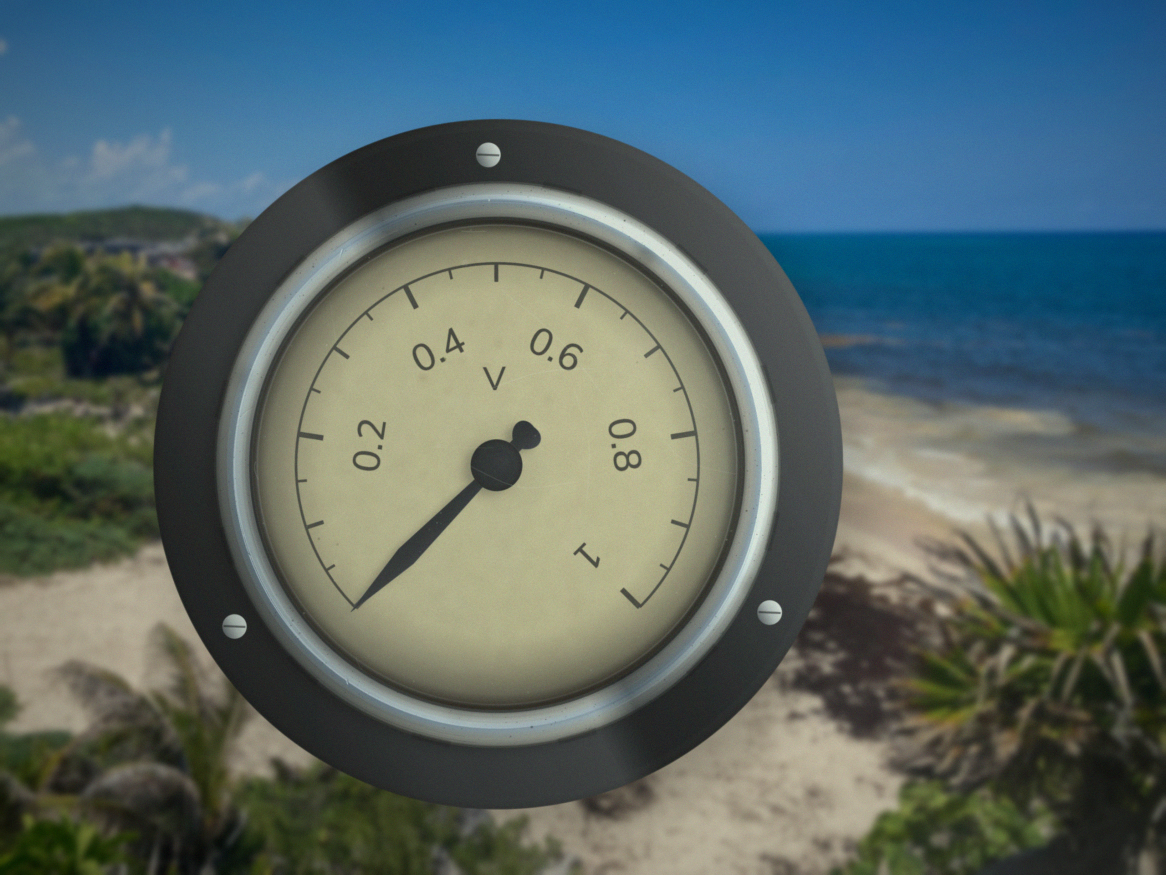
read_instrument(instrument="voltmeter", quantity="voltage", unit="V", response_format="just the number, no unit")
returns 0
